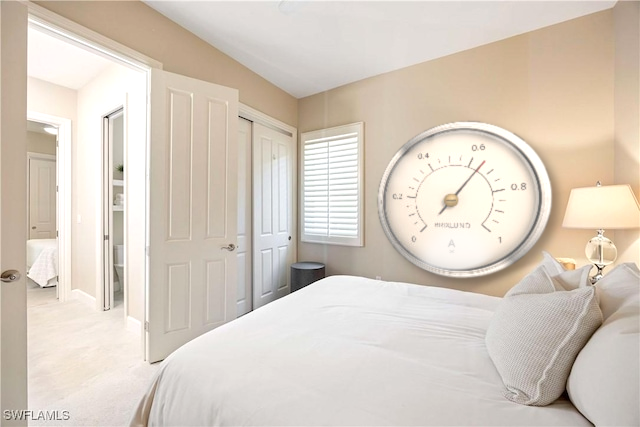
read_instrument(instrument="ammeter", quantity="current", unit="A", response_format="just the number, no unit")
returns 0.65
